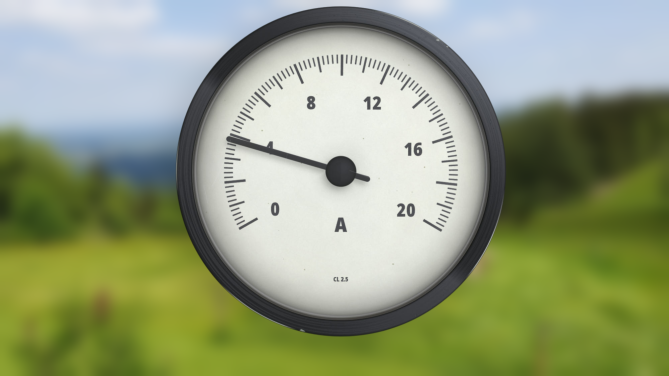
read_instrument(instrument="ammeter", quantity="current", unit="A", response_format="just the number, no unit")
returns 3.8
